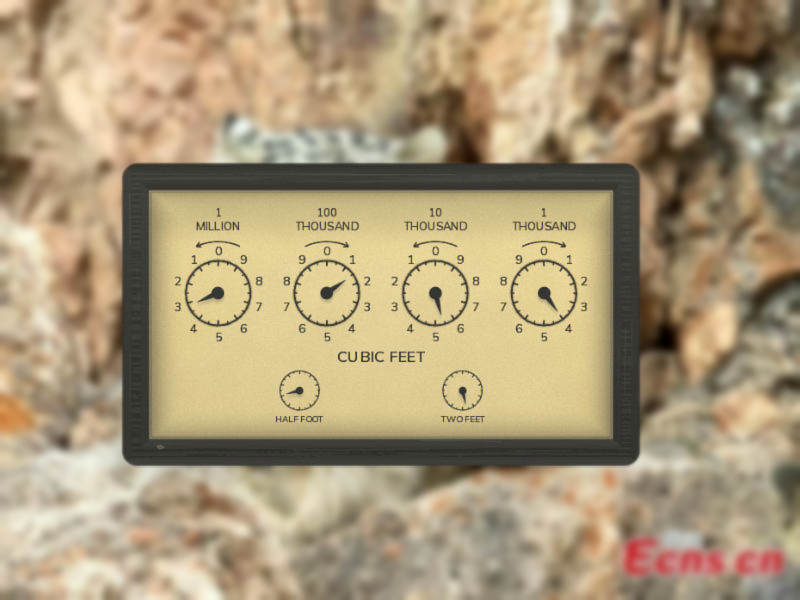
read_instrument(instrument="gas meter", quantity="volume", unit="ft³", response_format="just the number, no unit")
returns 315400
